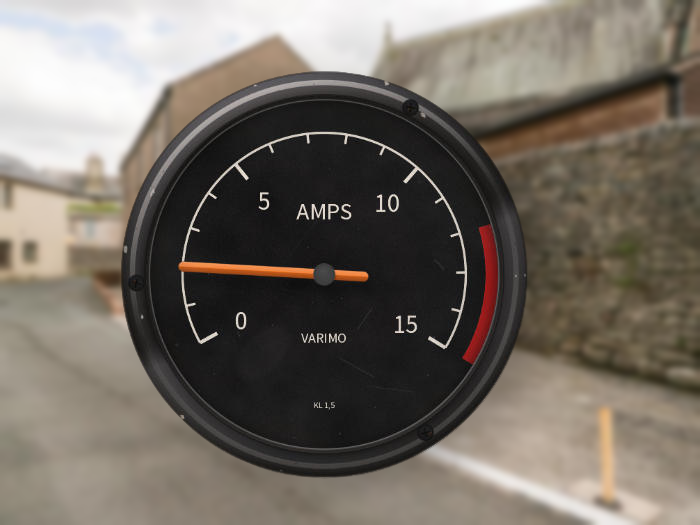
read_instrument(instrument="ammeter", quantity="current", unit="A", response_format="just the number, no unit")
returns 2
